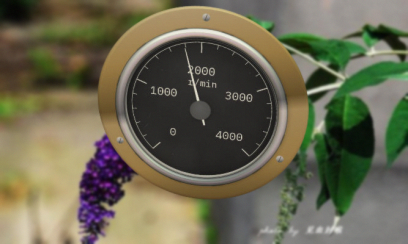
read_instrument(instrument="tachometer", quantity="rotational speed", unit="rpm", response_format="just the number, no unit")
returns 1800
